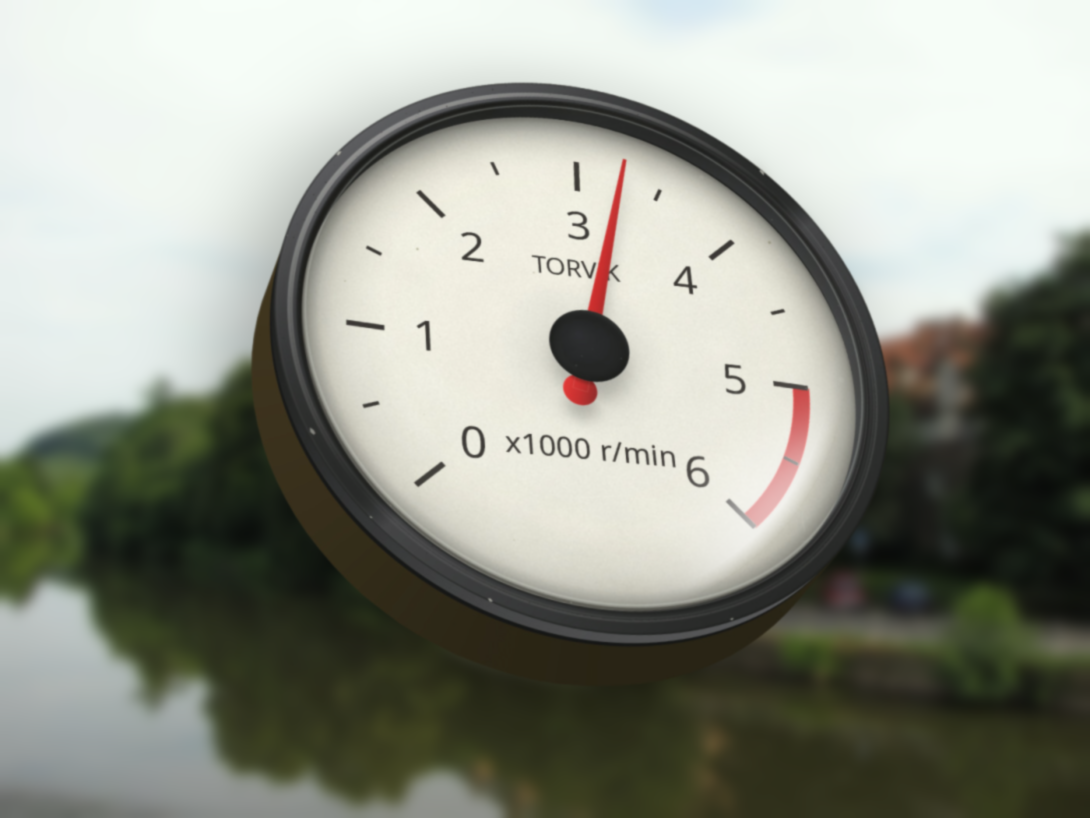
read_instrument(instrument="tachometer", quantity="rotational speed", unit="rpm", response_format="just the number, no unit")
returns 3250
